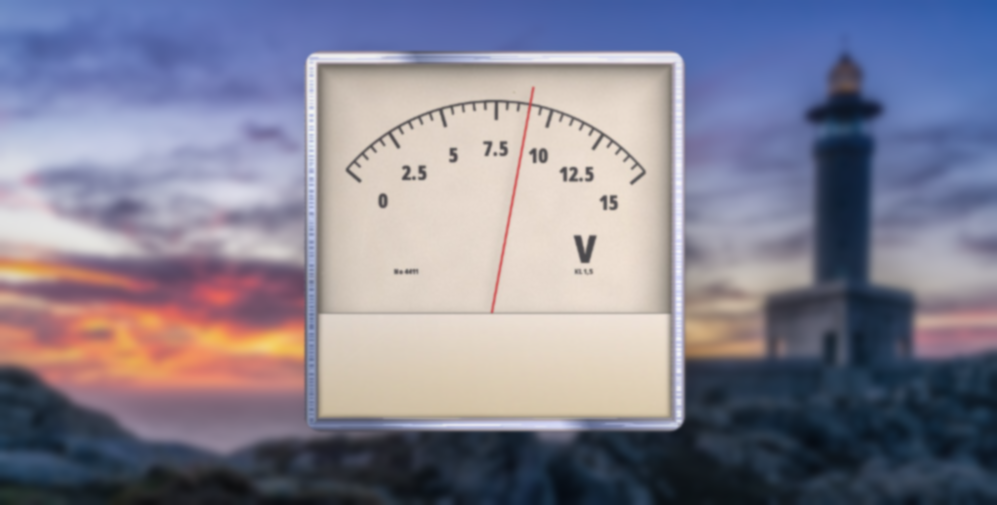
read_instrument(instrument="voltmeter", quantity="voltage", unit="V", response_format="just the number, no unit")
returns 9
